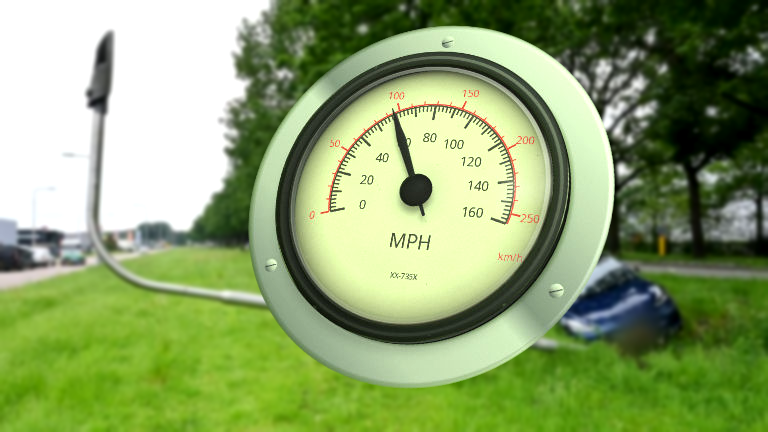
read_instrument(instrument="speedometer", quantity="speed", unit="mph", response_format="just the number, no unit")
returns 60
